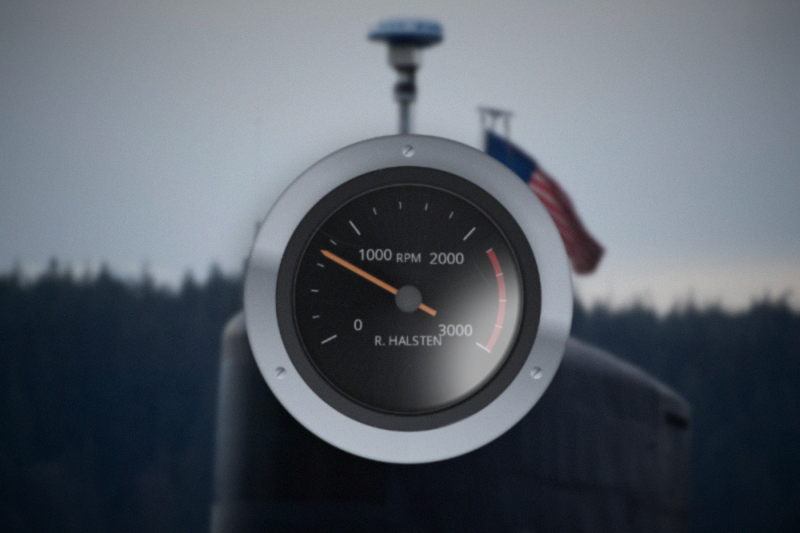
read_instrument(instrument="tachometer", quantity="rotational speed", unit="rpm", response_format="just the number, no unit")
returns 700
